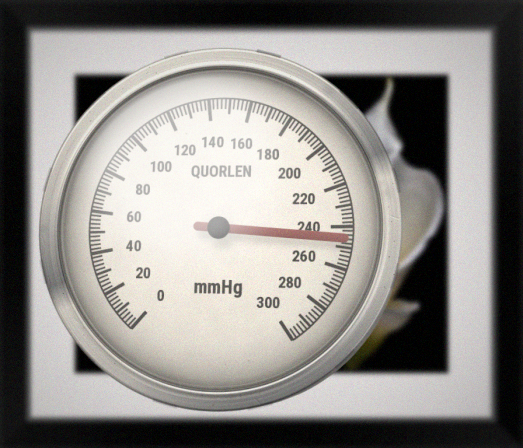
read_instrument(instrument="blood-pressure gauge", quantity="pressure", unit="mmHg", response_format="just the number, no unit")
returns 246
